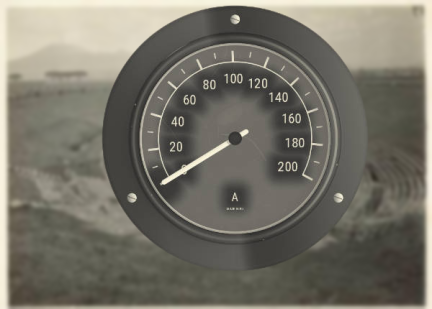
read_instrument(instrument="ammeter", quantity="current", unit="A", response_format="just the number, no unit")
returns 0
